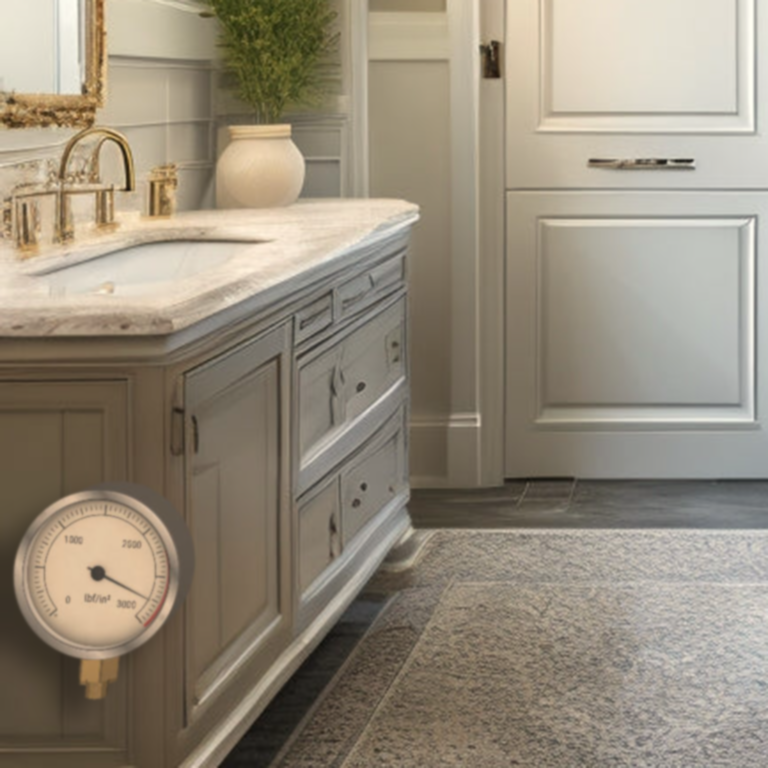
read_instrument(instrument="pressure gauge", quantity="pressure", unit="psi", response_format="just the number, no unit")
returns 2750
